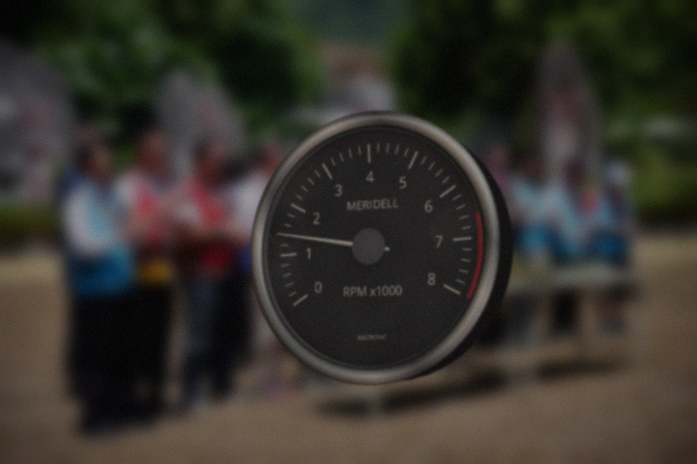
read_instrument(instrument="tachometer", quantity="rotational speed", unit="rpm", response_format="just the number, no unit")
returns 1400
